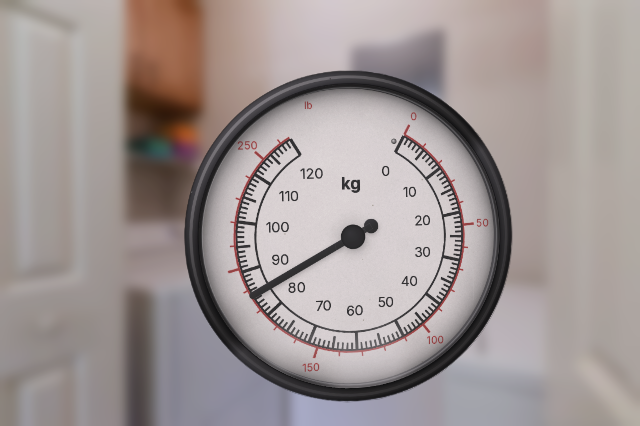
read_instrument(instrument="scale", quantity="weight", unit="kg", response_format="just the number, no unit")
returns 85
